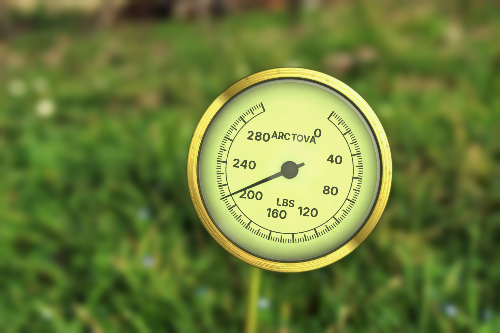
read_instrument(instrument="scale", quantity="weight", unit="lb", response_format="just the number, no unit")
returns 210
